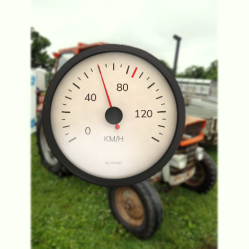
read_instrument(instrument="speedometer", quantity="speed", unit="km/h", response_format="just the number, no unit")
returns 60
